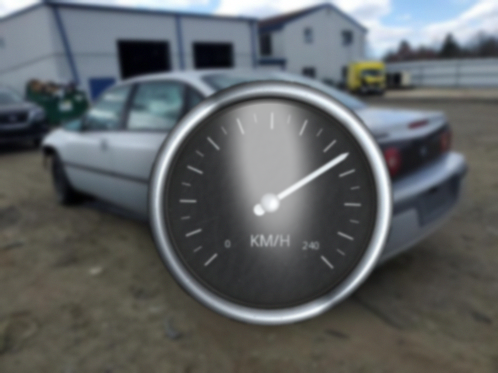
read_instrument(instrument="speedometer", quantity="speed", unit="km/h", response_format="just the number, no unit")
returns 170
